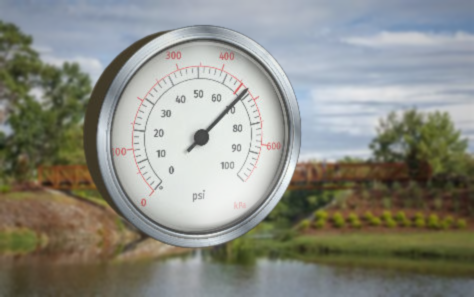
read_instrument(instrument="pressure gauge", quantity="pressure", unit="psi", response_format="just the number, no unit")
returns 68
